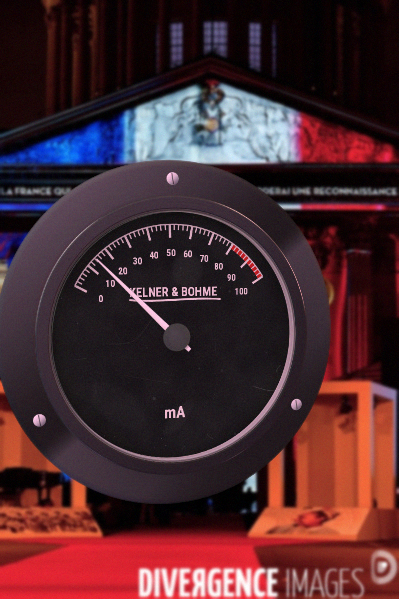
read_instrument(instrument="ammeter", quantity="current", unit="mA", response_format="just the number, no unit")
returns 14
